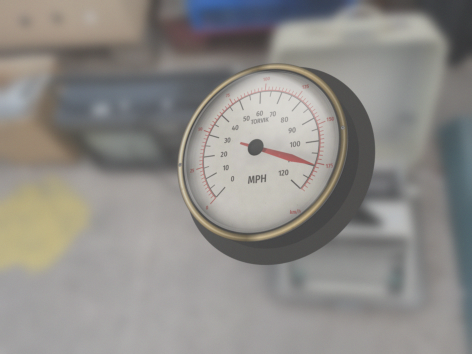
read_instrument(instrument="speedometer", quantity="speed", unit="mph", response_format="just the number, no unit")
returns 110
